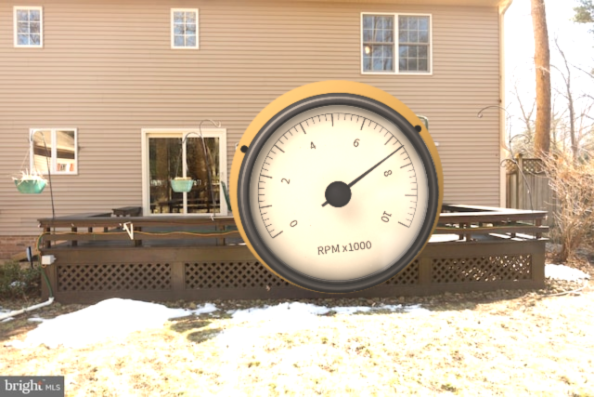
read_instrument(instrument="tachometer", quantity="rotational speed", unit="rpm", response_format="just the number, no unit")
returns 7400
